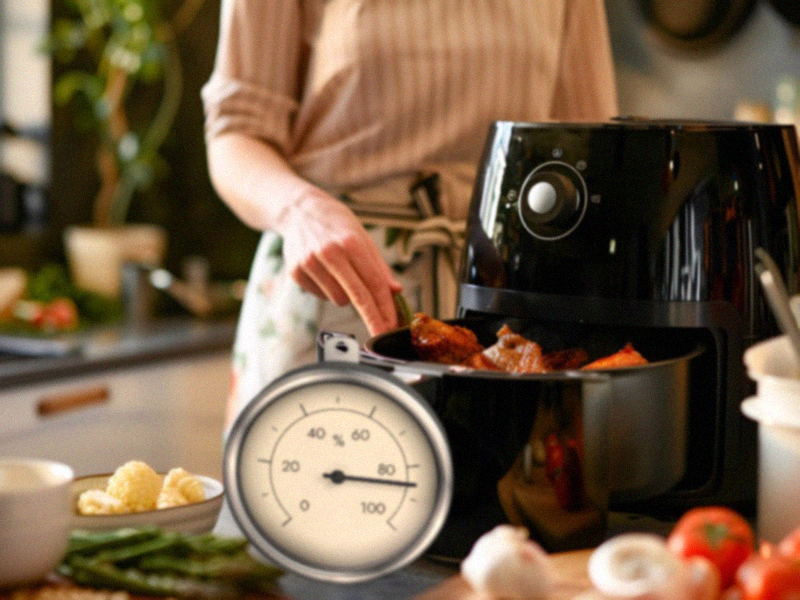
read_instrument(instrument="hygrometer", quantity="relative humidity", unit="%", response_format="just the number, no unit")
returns 85
